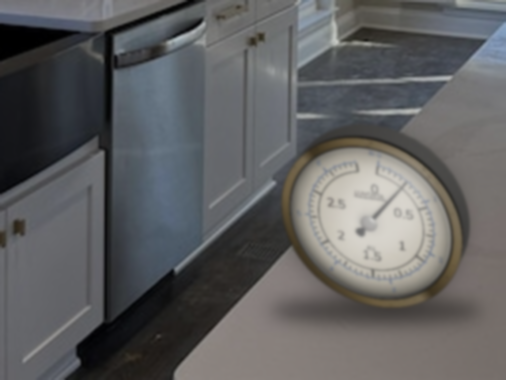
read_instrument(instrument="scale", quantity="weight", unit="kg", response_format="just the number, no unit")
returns 0.25
